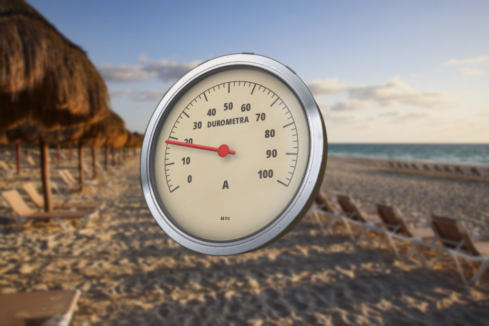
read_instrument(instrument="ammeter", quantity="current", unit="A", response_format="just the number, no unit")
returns 18
